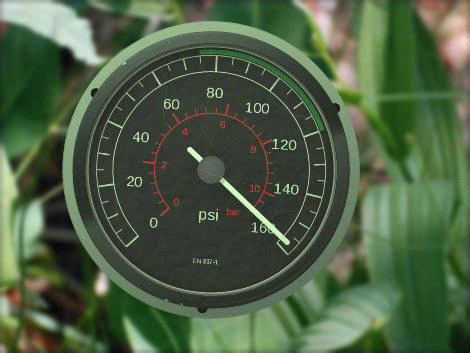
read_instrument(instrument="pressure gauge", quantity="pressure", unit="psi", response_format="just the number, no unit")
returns 157.5
